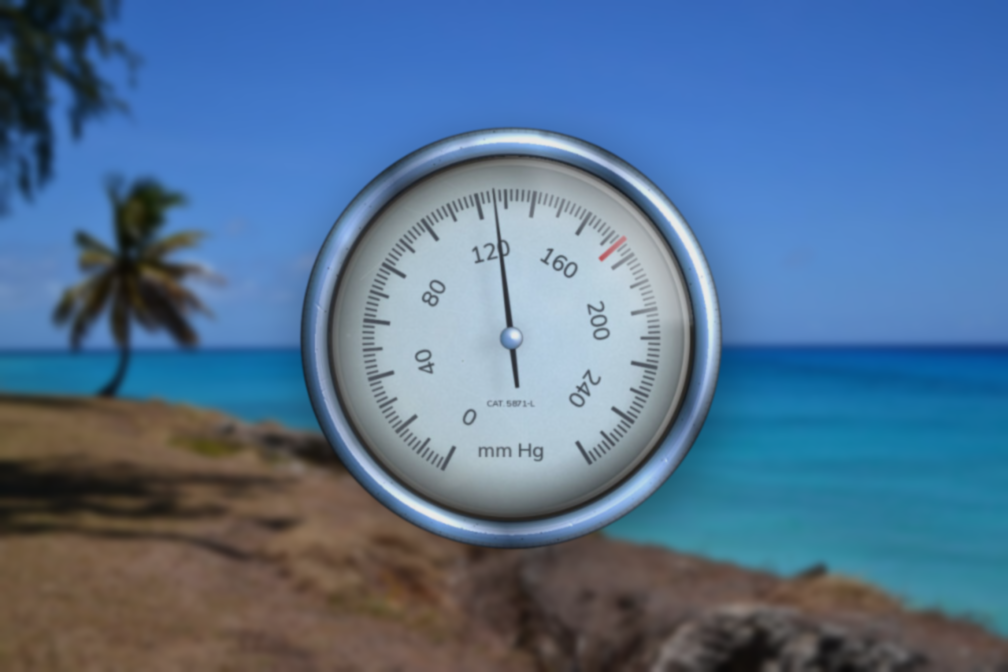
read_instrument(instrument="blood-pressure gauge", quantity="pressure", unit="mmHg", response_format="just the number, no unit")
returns 126
